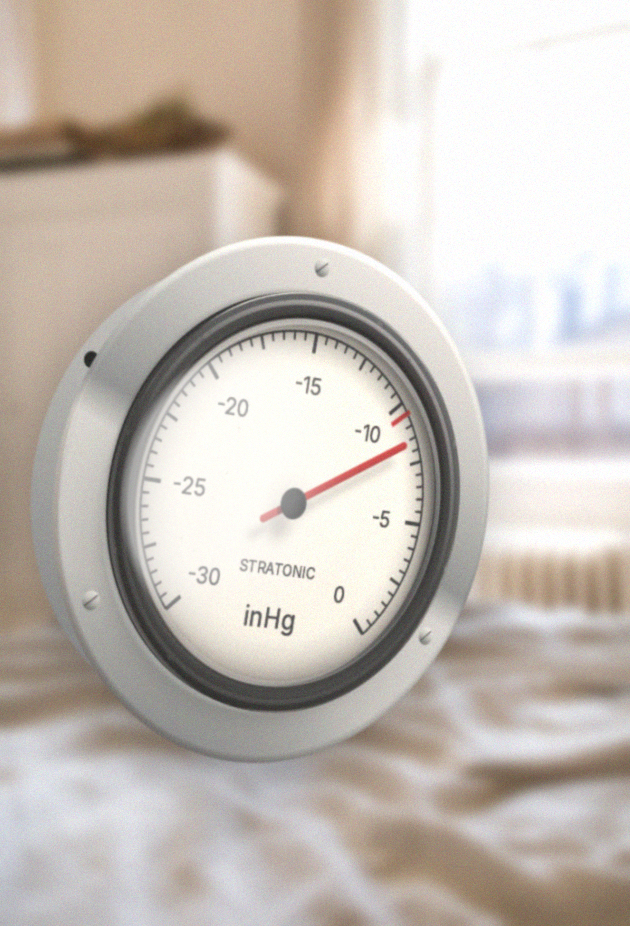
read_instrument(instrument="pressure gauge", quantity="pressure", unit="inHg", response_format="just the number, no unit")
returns -8.5
